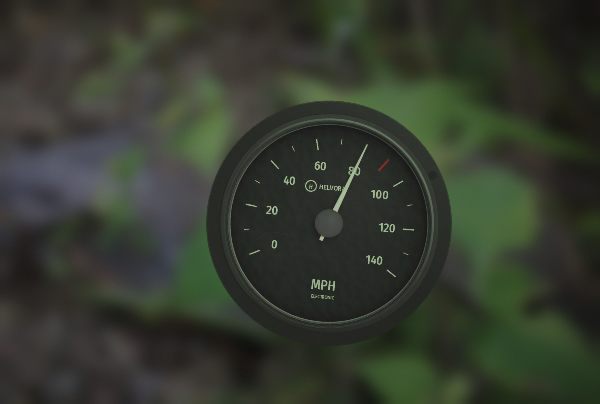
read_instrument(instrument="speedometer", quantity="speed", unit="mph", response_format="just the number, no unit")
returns 80
